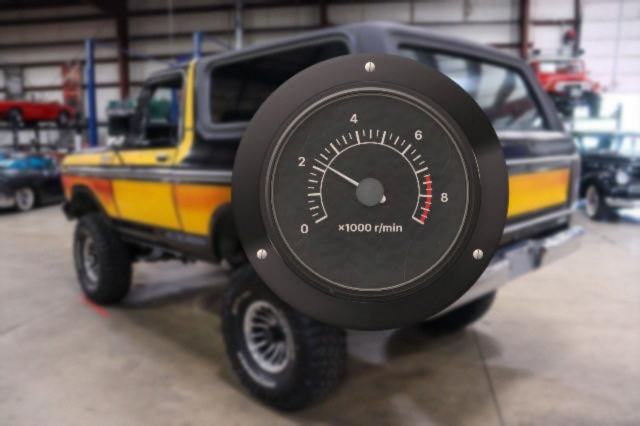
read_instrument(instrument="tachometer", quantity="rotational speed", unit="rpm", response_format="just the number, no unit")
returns 2250
